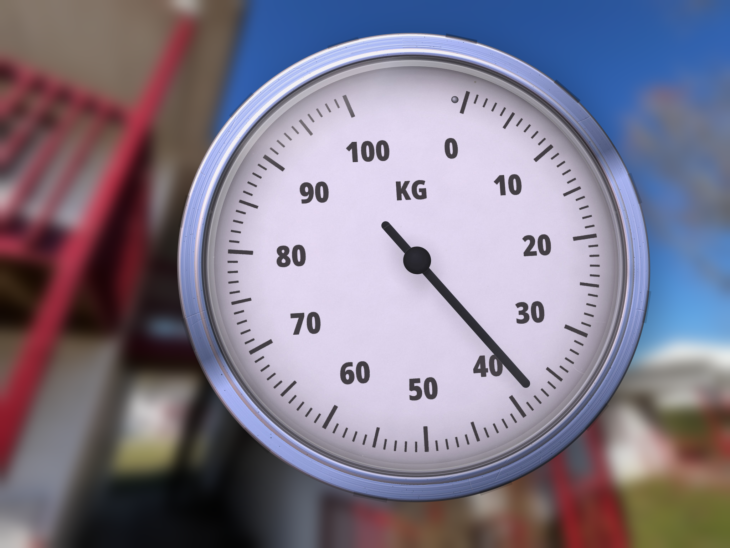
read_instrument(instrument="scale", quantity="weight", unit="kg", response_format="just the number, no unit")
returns 38
